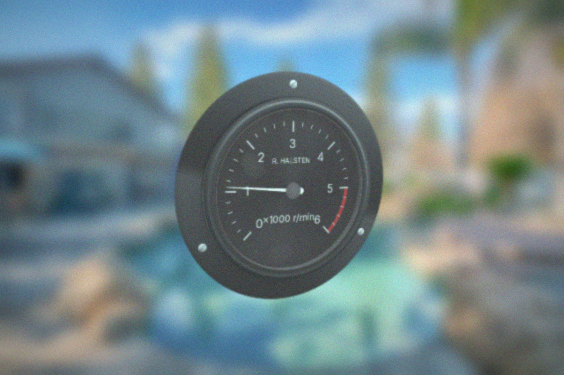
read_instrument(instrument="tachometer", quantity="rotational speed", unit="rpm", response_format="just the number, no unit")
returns 1100
